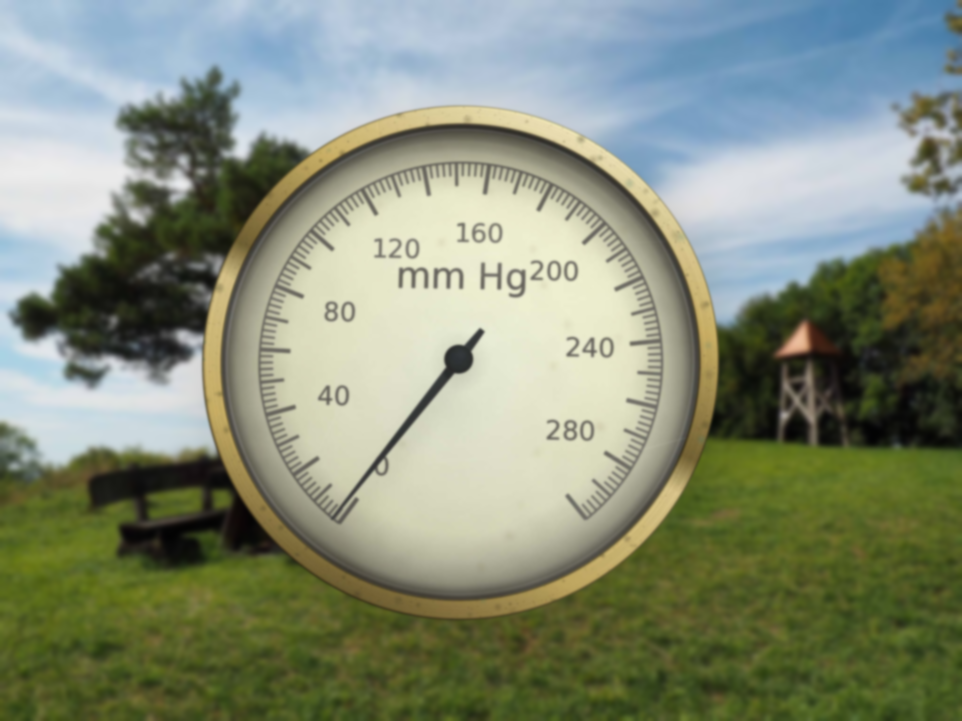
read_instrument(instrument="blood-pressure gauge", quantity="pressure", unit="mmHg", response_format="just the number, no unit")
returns 2
